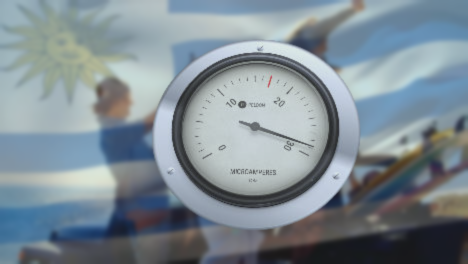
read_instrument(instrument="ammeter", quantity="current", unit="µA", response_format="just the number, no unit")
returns 29
